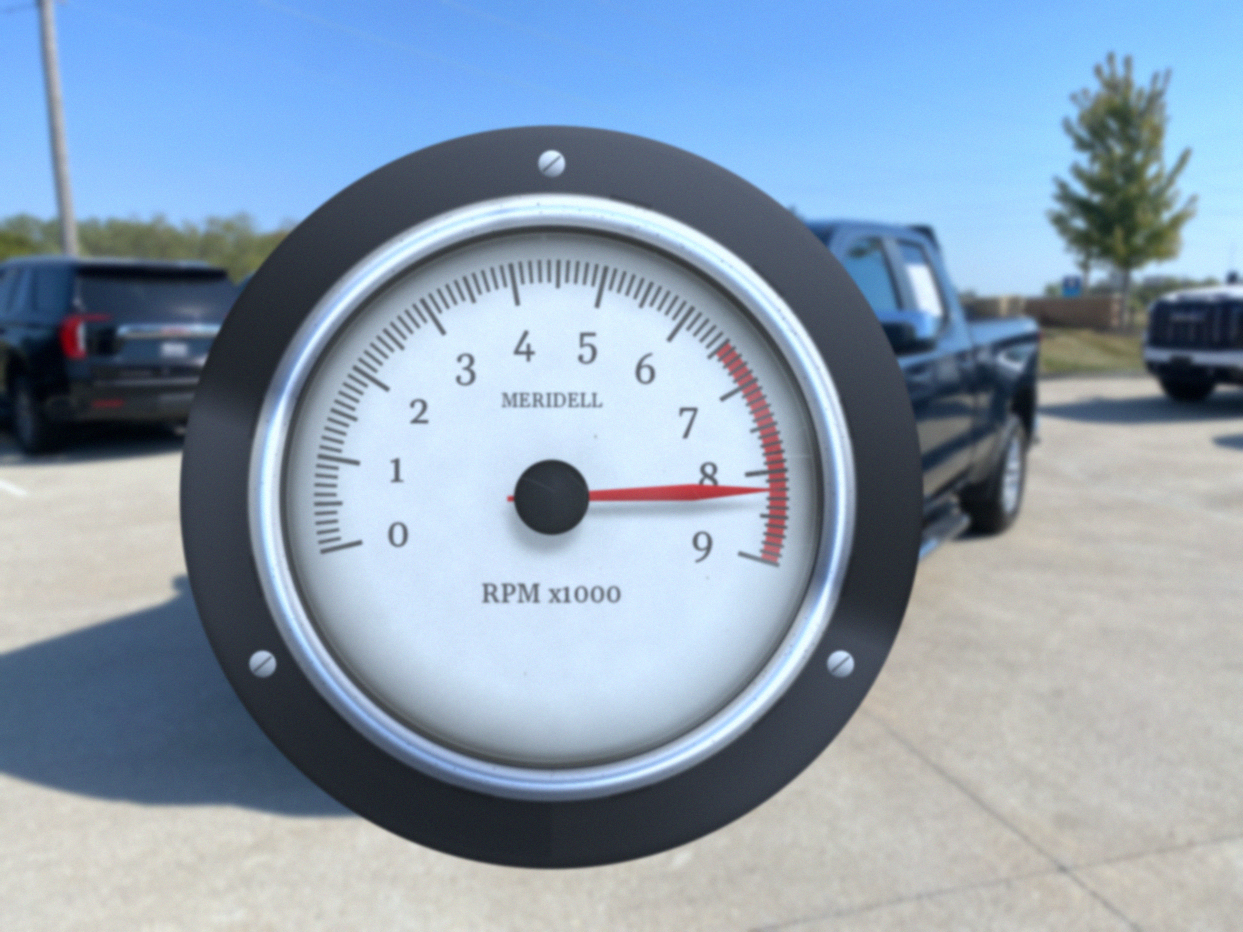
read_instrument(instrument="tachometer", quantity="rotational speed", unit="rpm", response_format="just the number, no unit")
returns 8200
